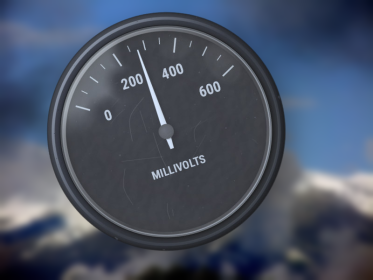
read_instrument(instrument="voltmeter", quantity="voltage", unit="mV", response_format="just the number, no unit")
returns 275
